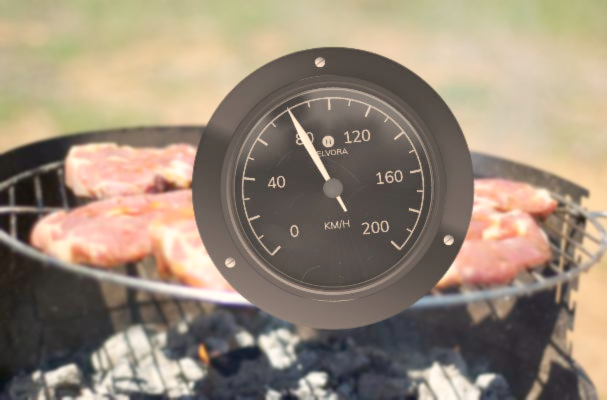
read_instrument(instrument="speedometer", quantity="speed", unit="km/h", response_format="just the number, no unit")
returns 80
